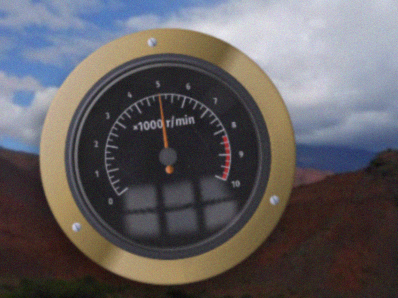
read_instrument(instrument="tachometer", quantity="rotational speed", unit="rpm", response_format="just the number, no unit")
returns 5000
